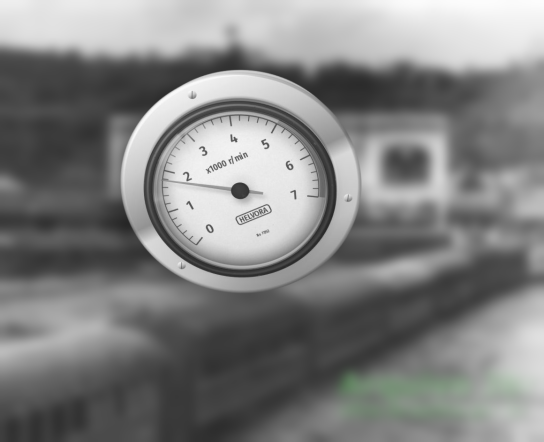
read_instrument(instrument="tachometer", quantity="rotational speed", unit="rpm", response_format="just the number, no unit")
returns 1800
